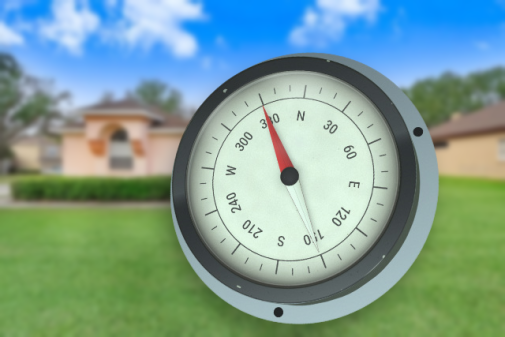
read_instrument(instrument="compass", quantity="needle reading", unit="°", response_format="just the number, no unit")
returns 330
